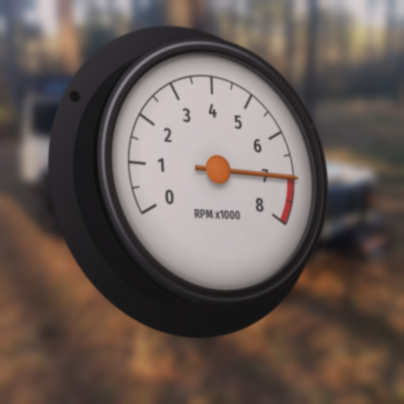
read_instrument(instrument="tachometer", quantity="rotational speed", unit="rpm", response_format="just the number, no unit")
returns 7000
